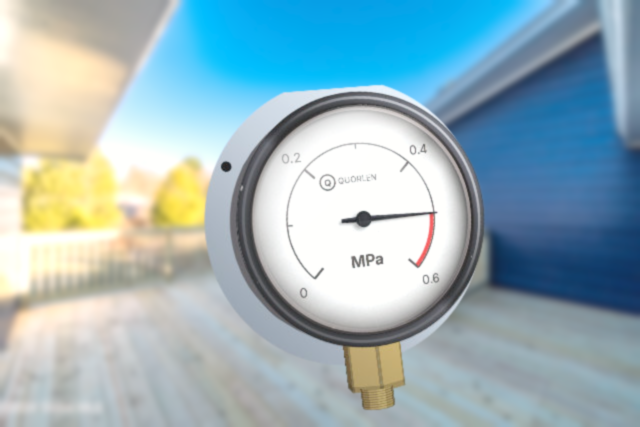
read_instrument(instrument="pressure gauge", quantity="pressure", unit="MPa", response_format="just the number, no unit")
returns 0.5
